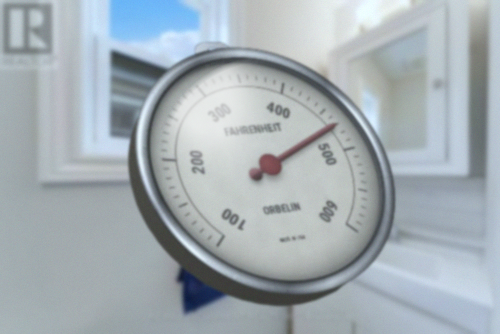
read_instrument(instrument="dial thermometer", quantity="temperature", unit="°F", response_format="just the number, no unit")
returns 470
